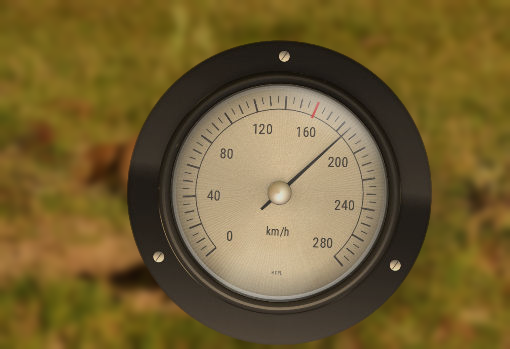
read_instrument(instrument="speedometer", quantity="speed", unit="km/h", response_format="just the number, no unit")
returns 185
